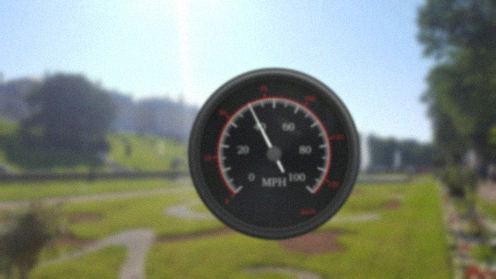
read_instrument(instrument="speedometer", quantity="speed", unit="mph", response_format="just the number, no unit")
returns 40
